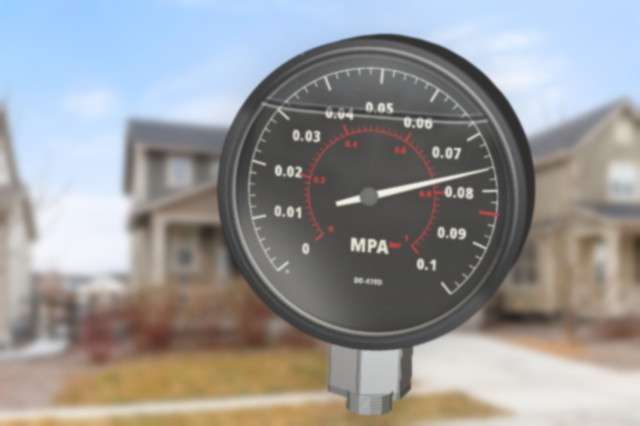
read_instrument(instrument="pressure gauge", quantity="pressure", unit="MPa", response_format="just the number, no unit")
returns 0.076
